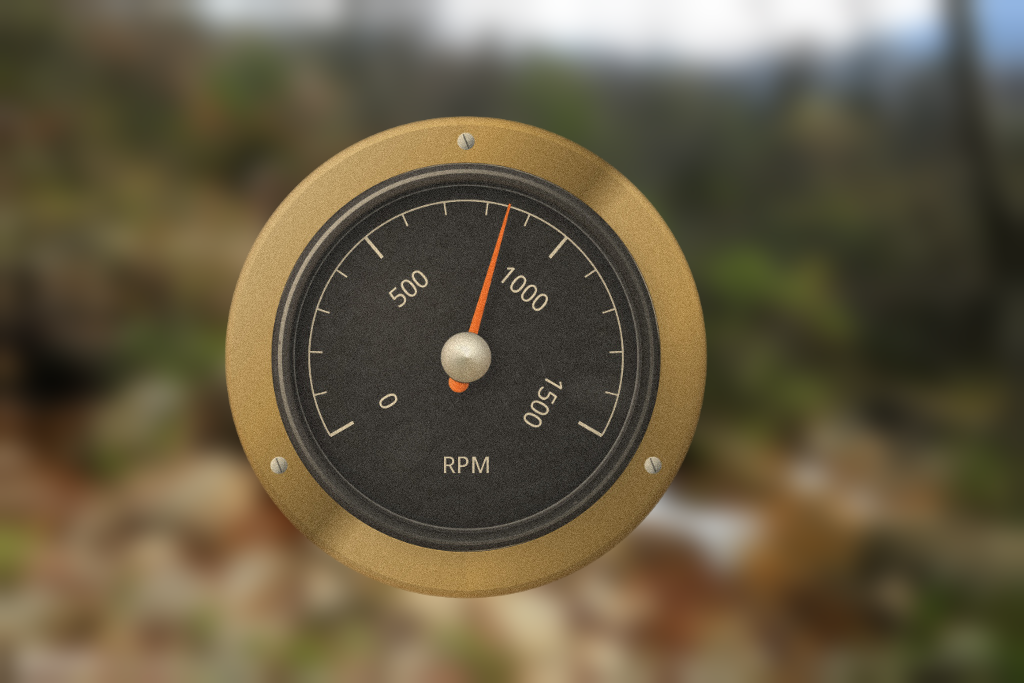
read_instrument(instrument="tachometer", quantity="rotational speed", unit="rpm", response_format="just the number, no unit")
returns 850
